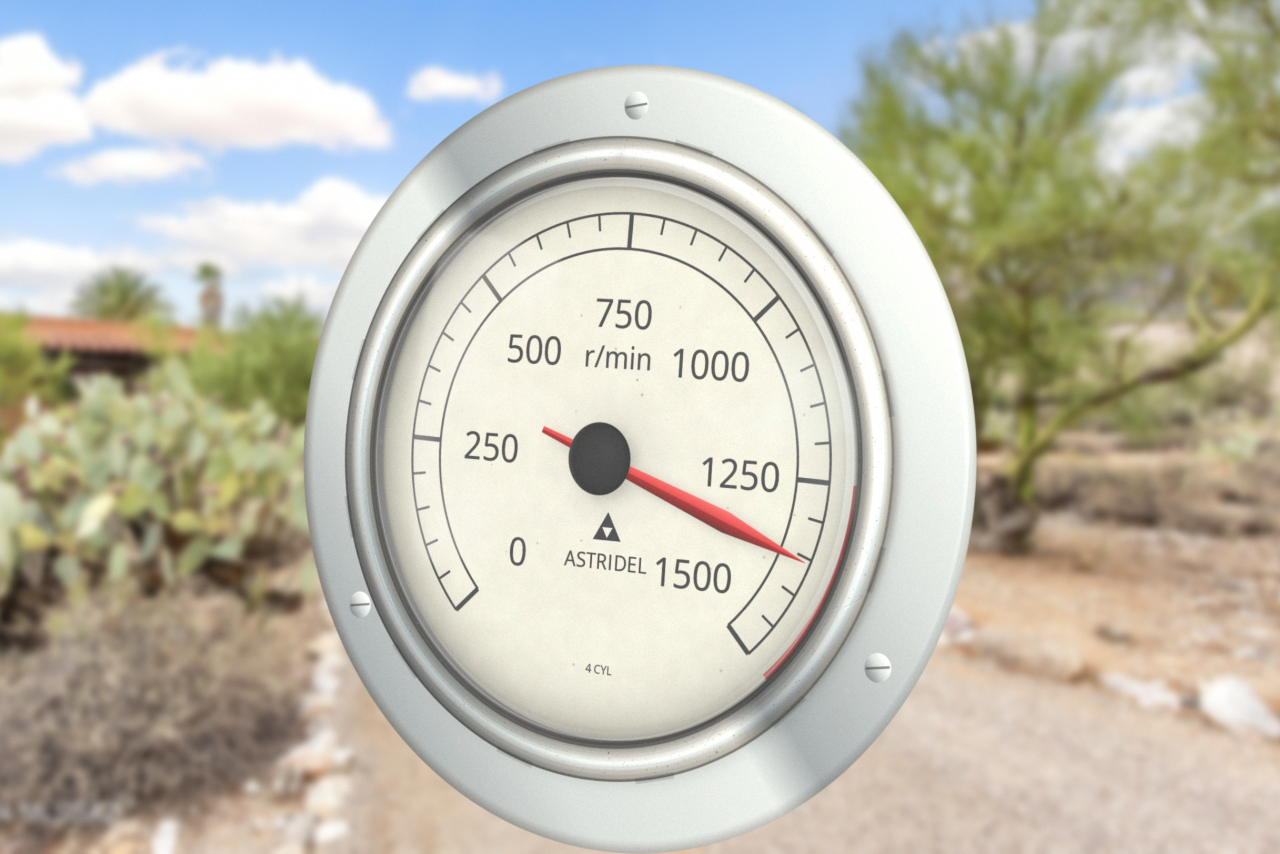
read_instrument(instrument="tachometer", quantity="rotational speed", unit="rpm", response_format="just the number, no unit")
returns 1350
